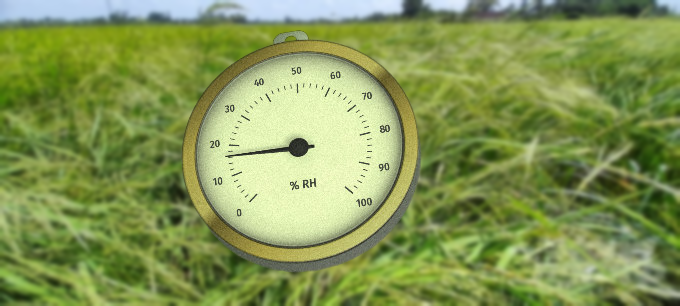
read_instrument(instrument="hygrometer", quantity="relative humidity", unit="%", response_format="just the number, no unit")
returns 16
